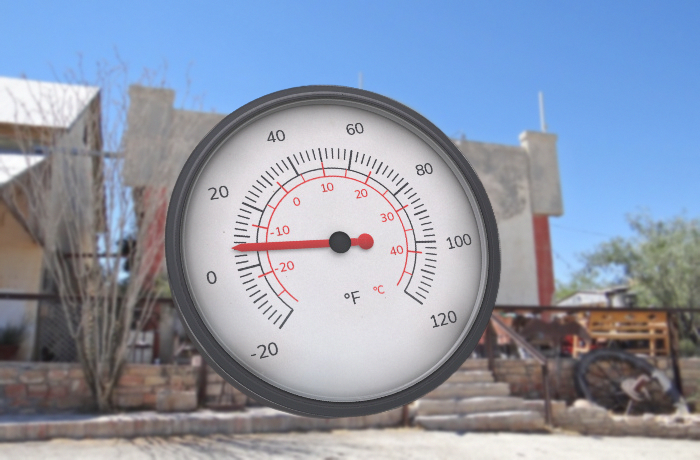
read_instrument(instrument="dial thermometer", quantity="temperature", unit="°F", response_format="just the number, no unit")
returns 6
